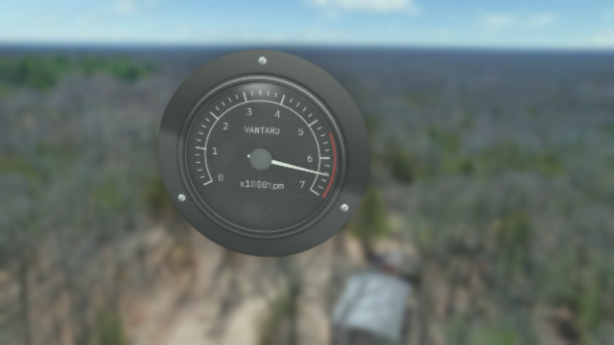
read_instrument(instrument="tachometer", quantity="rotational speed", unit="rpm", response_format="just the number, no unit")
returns 6400
